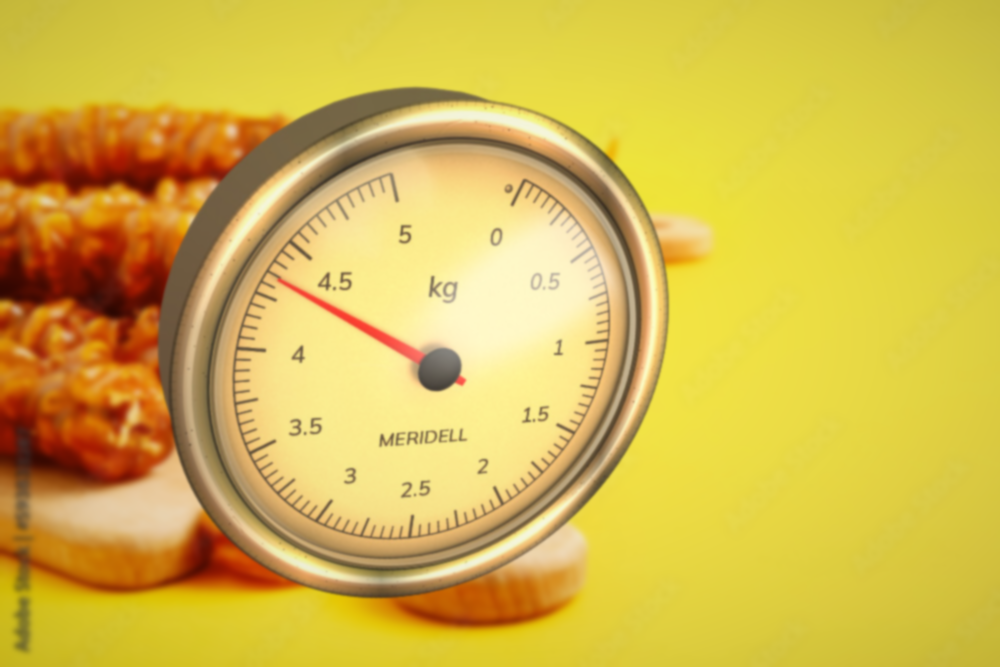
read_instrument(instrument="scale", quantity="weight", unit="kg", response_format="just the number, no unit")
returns 4.35
